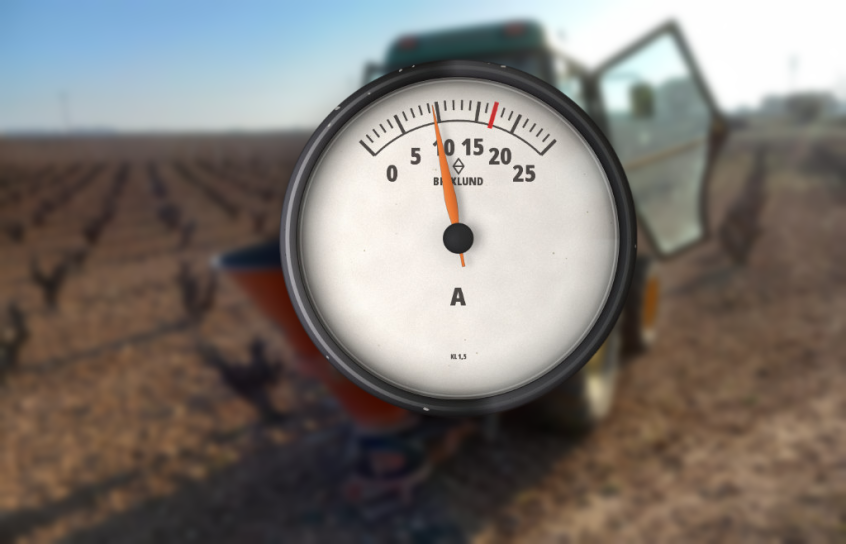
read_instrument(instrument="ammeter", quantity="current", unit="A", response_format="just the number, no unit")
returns 9.5
